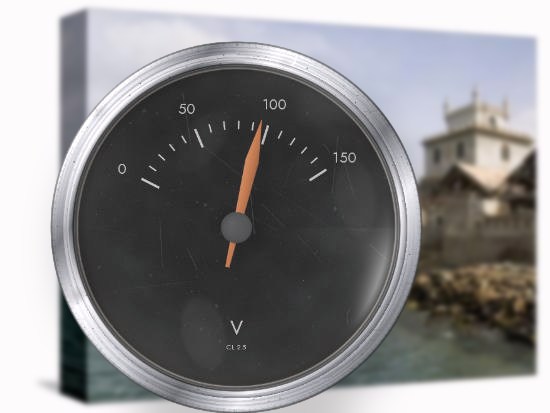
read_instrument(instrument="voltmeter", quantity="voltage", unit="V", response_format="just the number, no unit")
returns 95
